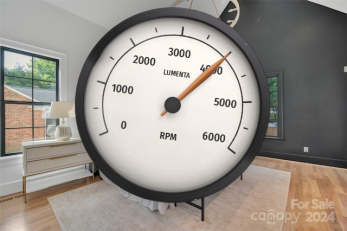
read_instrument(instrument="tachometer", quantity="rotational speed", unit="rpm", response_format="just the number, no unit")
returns 4000
